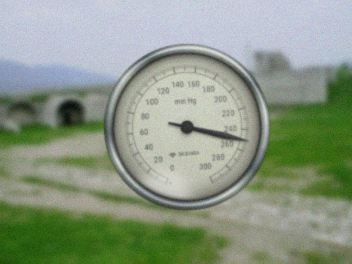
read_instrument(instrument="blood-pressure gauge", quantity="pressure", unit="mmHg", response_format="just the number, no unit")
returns 250
